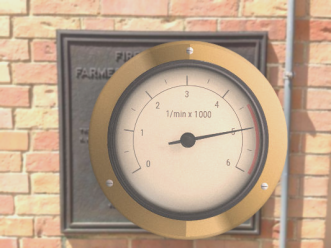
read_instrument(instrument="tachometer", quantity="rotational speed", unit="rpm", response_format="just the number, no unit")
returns 5000
